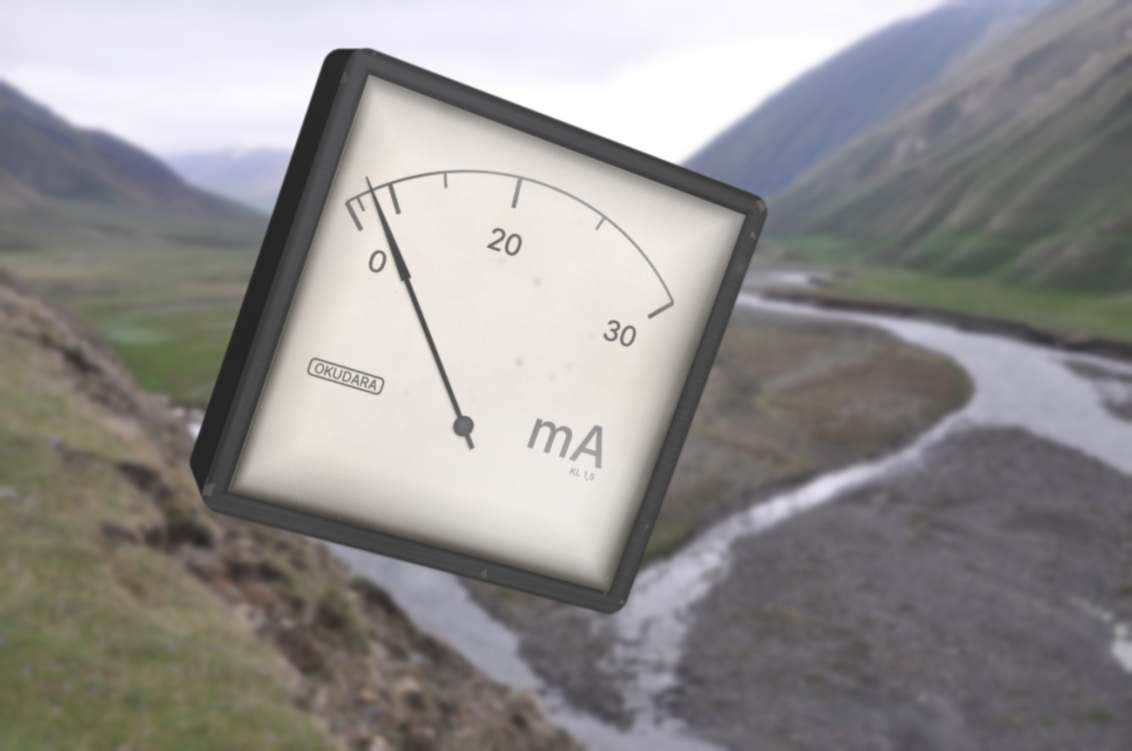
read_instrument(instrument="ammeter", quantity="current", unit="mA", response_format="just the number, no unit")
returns 7.5
